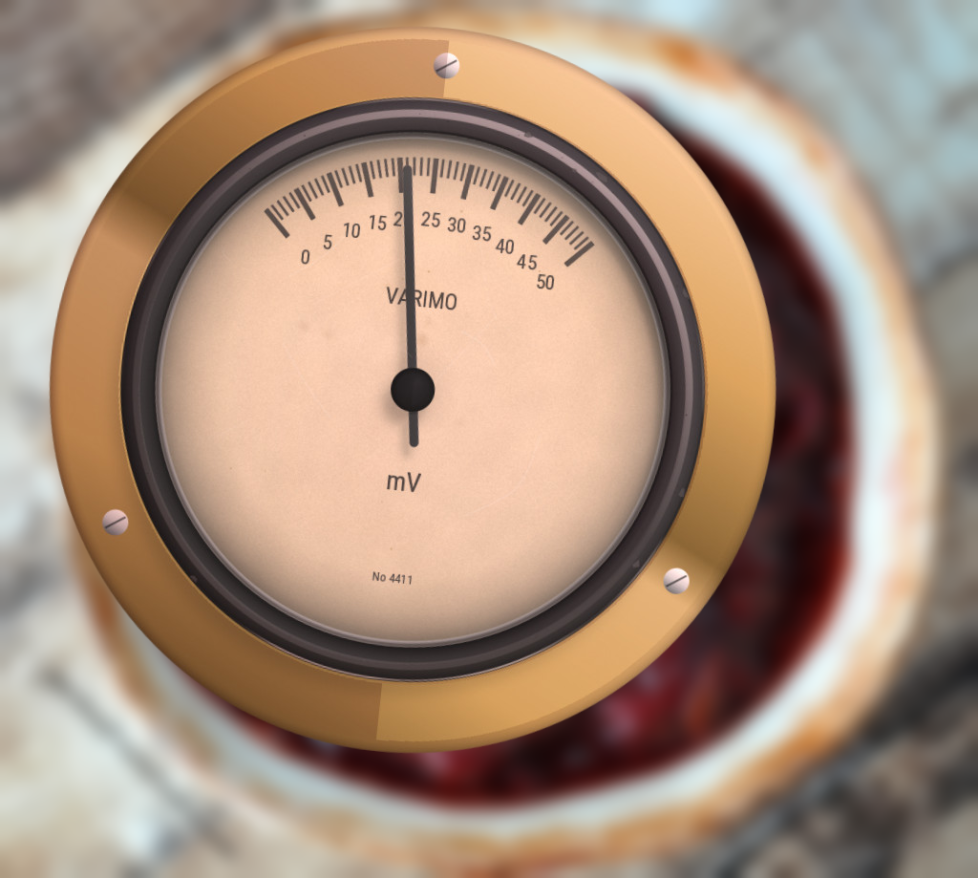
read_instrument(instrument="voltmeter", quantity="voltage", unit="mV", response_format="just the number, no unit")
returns 21
